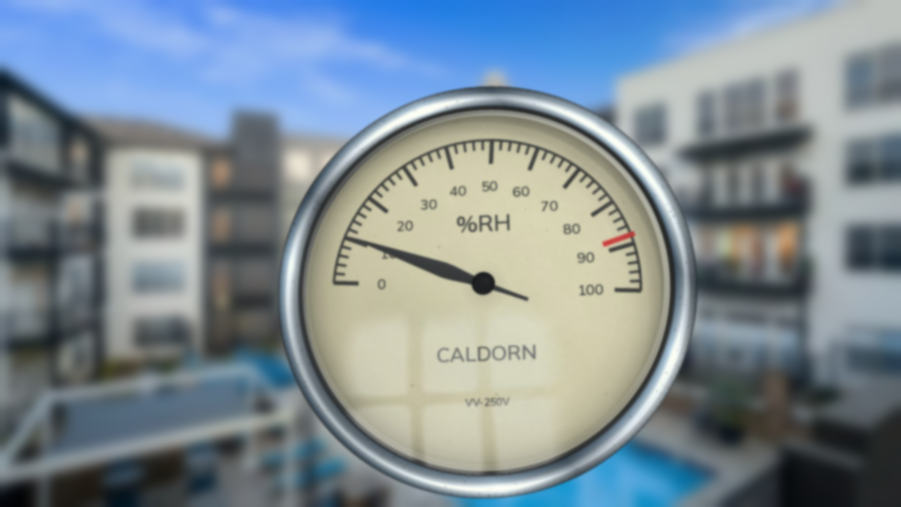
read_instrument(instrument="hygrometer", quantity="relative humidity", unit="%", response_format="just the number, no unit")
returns 10
